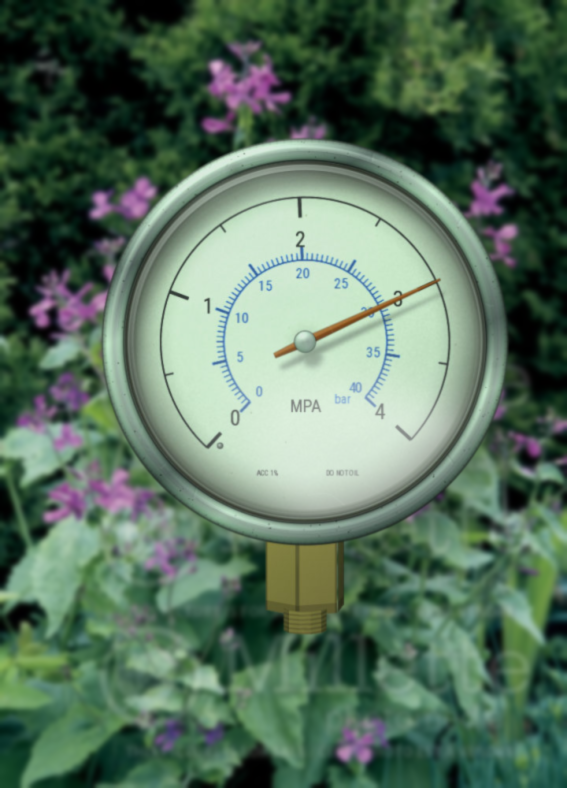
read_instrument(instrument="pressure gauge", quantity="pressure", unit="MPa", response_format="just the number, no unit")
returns 3
